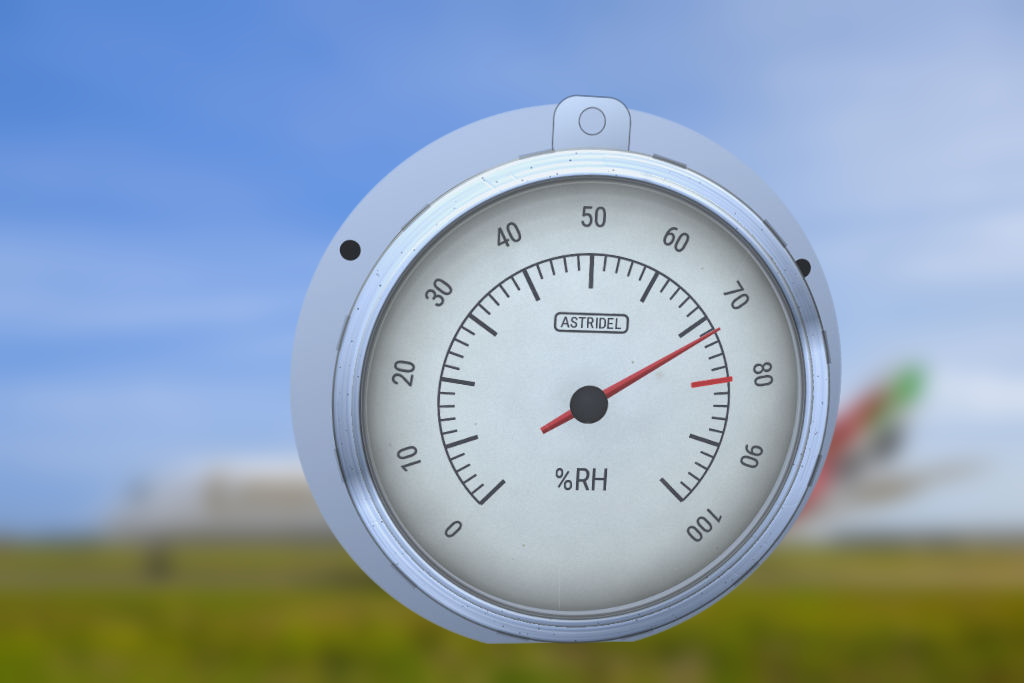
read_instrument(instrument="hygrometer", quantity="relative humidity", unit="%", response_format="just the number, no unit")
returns 72
